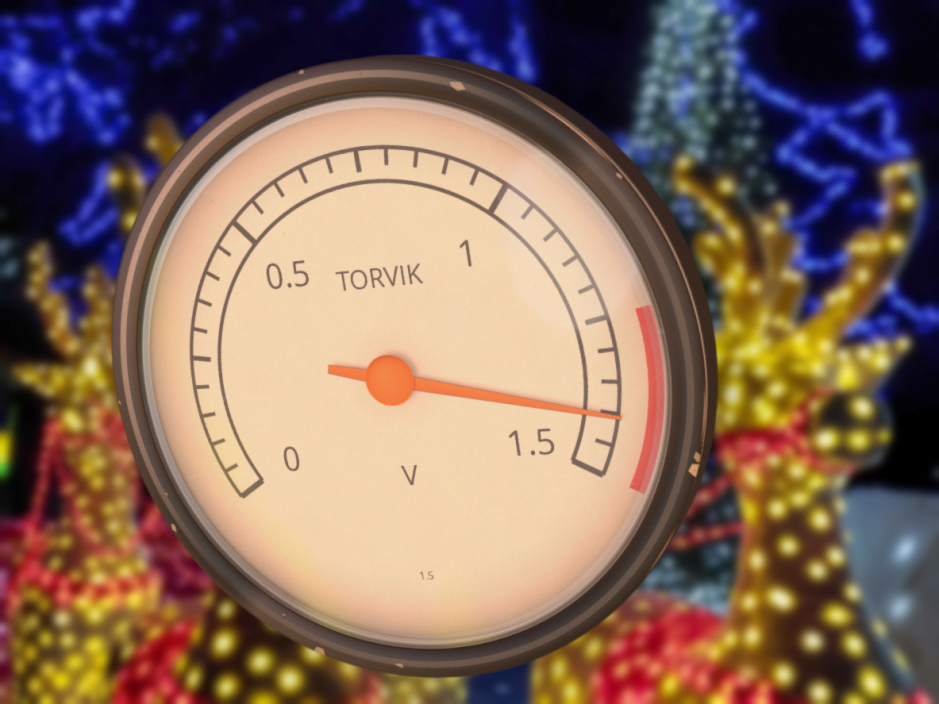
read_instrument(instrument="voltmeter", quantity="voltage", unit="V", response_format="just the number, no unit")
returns 1.4
